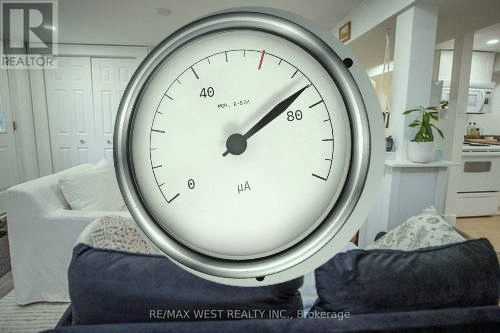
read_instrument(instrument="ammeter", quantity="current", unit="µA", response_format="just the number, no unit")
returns 75
